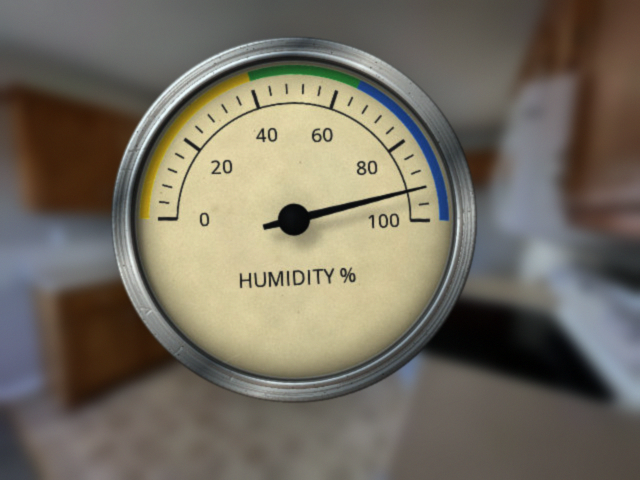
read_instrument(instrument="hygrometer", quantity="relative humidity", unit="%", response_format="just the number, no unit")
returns 92
